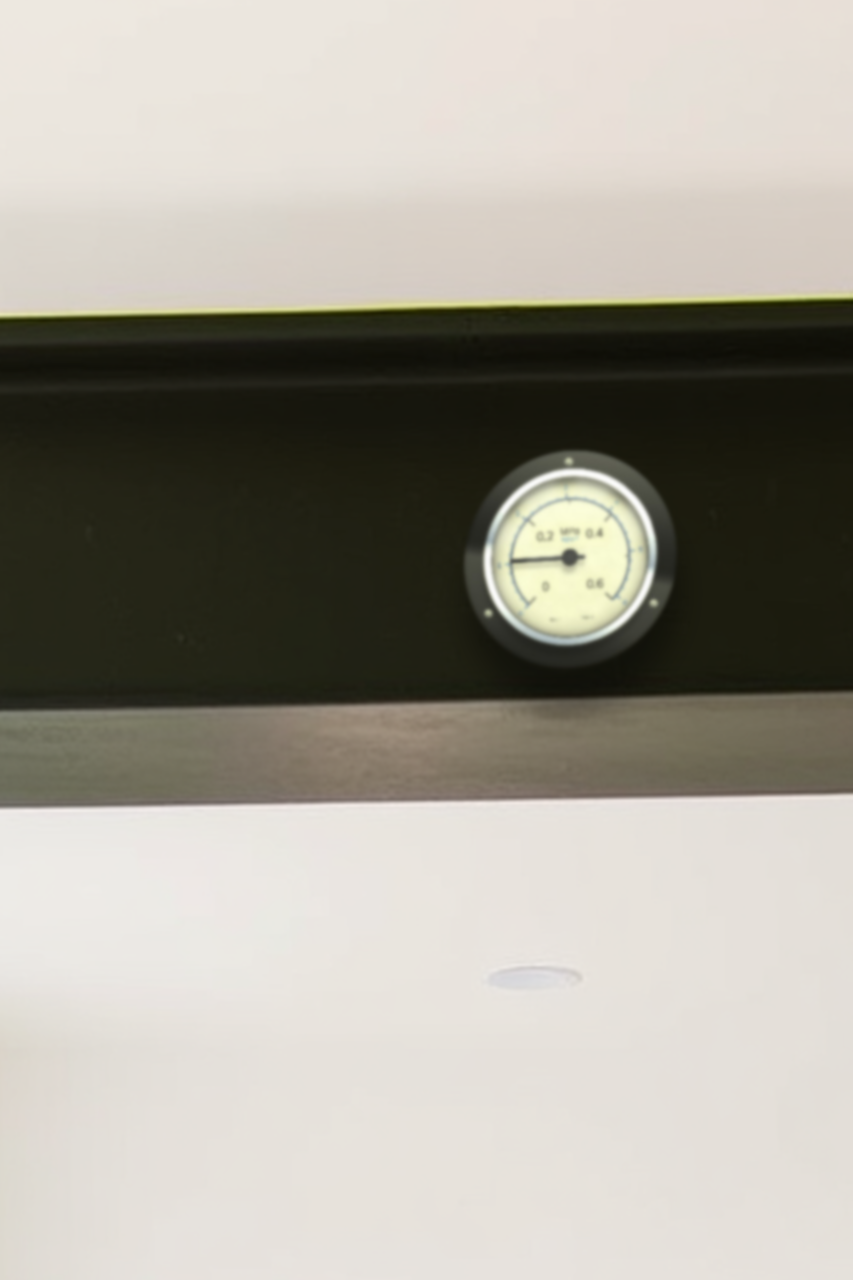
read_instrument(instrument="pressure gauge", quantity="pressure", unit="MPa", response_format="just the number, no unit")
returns 0.1
